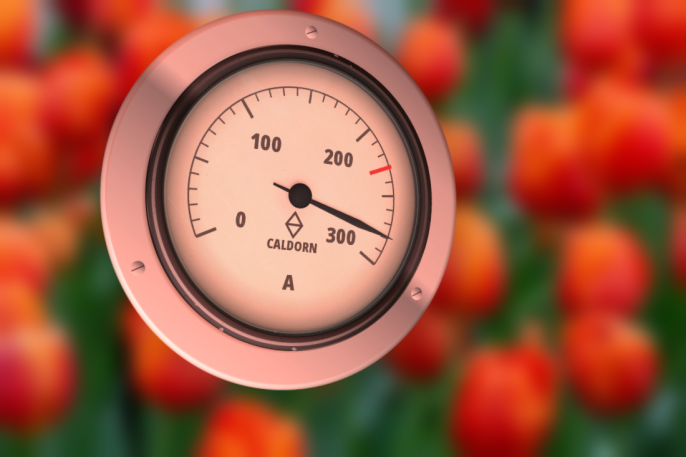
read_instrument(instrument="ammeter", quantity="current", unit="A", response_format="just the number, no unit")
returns 280
